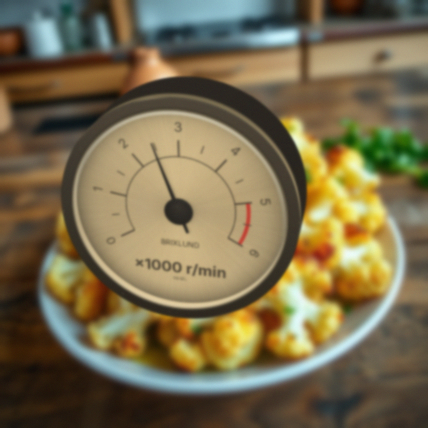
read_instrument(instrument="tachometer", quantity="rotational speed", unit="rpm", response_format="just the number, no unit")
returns 2500
